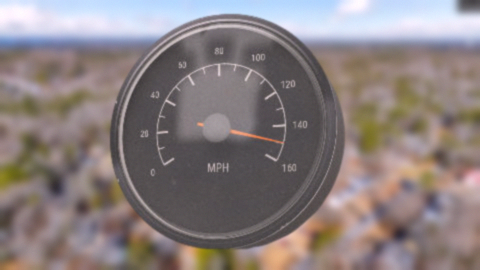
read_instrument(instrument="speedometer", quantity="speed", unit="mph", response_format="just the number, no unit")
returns 150
